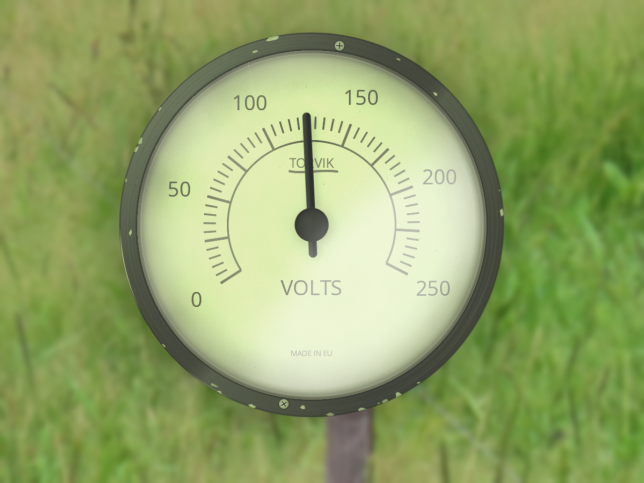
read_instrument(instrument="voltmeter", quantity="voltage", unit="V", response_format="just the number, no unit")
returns 125
